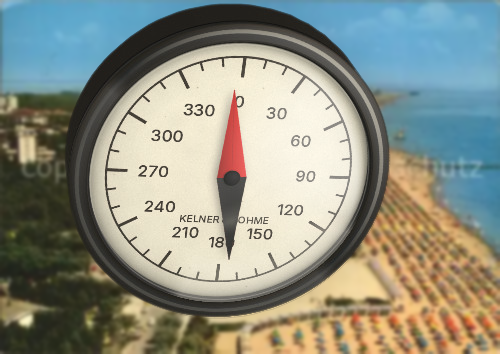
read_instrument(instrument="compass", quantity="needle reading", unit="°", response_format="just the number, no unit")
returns 355
